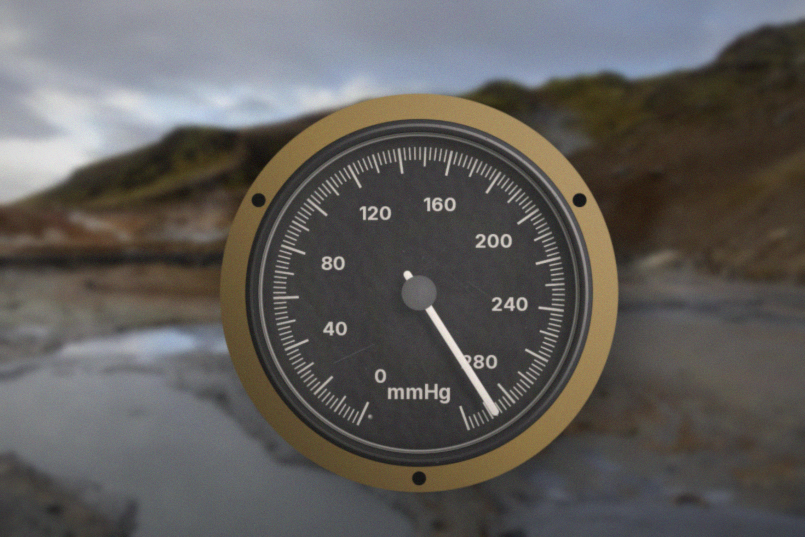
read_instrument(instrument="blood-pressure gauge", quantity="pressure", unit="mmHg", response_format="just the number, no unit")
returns 288
